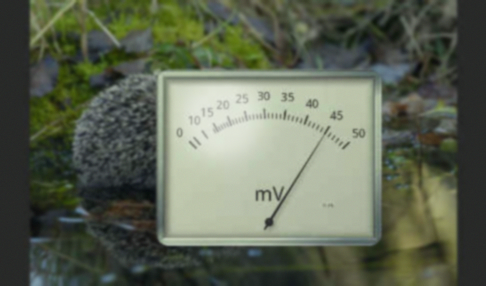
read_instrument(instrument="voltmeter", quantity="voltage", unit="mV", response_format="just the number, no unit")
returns 45
